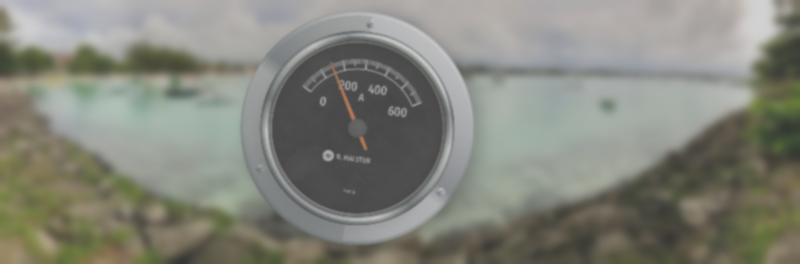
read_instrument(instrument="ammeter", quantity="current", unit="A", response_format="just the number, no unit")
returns 150
